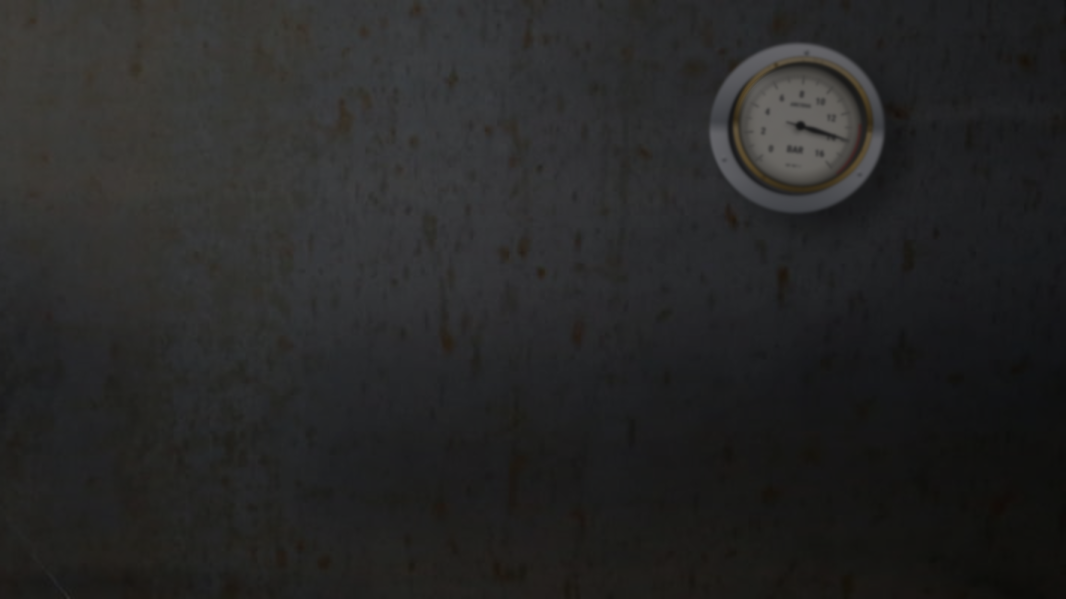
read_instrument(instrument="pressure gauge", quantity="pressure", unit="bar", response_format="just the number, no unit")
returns 14
